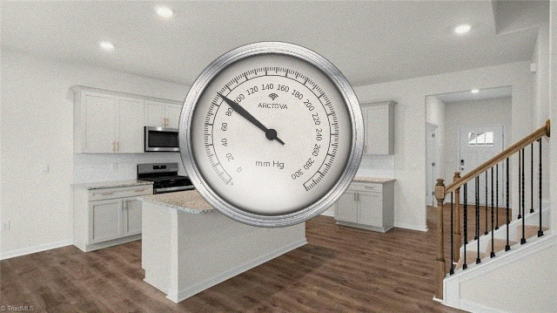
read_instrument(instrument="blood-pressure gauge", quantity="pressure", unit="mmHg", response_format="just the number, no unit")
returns 90
